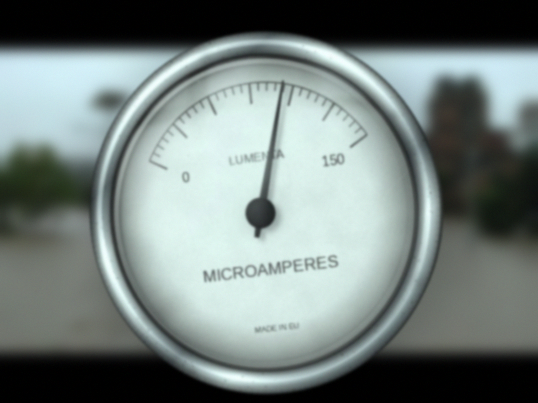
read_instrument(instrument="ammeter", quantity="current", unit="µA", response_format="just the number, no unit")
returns 95
